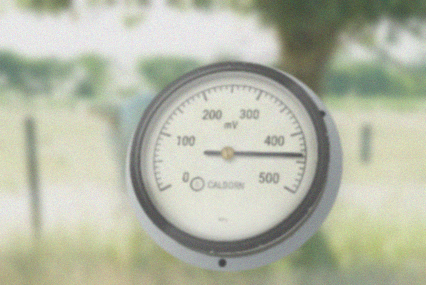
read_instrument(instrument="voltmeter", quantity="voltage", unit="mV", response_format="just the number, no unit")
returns 440
